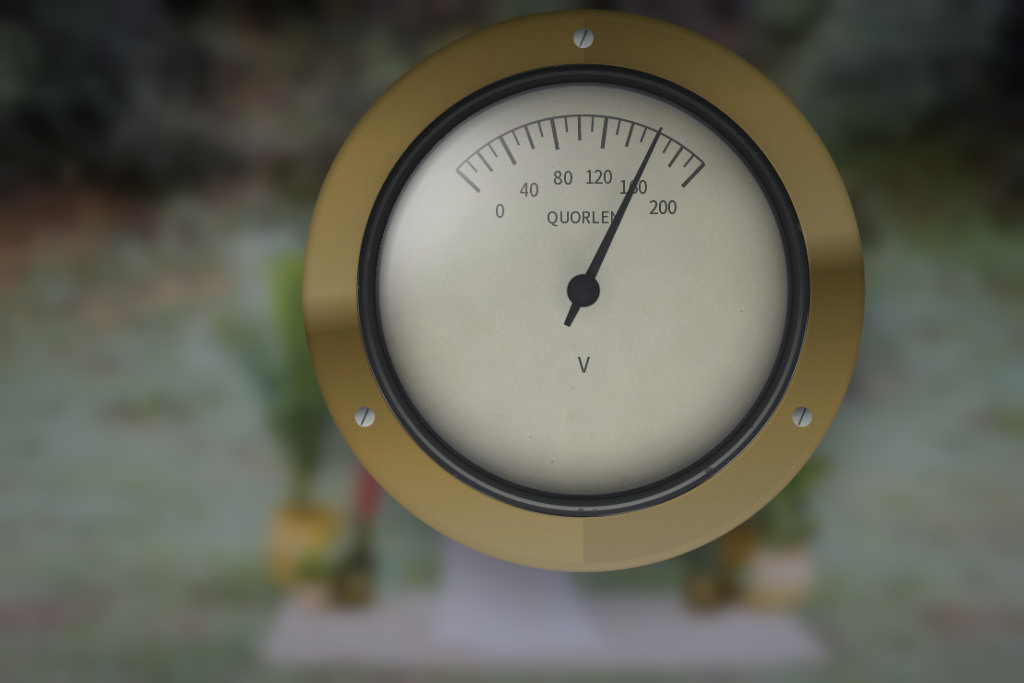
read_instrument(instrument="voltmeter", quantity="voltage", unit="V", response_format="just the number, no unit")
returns 160
